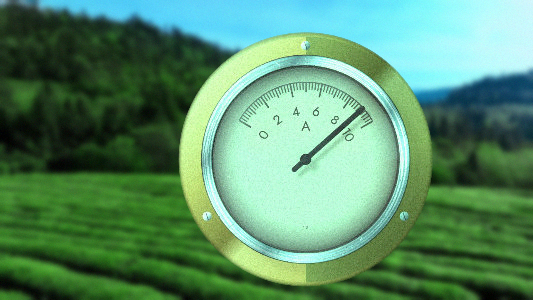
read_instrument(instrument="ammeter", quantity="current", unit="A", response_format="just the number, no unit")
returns 9
